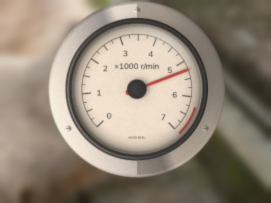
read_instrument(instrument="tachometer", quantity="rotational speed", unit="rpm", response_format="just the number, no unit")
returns 5250
